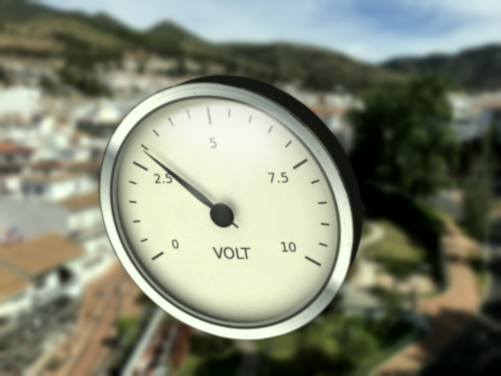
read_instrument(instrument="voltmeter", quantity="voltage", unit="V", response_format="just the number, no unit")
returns 3
